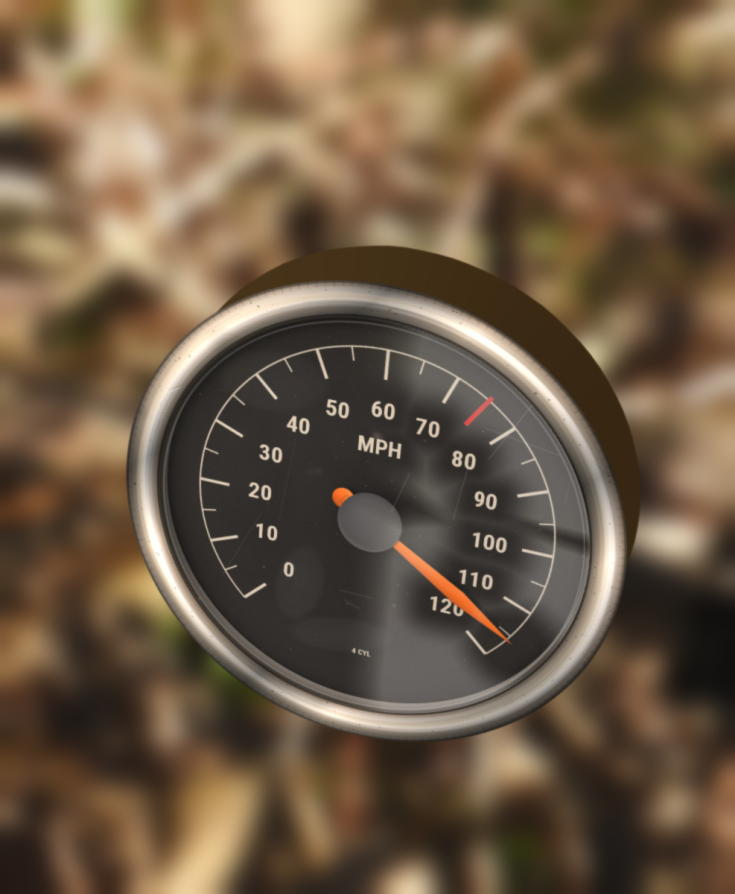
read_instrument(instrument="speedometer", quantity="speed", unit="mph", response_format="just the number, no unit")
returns 115
